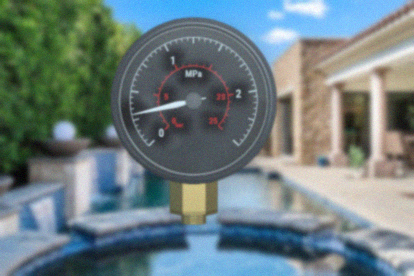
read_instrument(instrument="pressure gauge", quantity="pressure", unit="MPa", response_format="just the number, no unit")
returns 0.3
